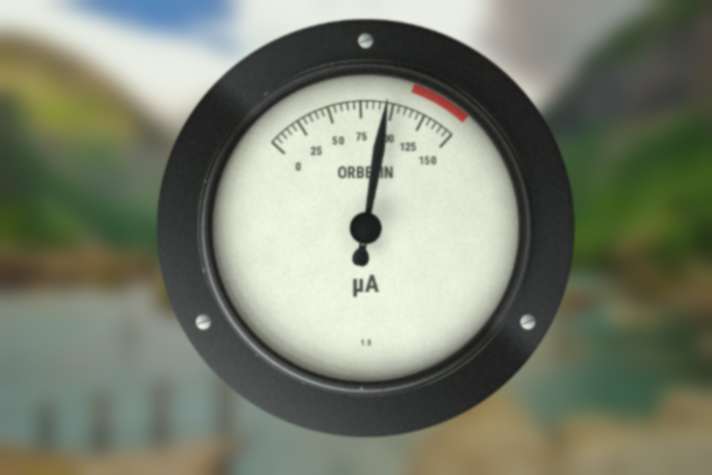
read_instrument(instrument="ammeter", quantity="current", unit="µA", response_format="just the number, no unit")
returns 95
